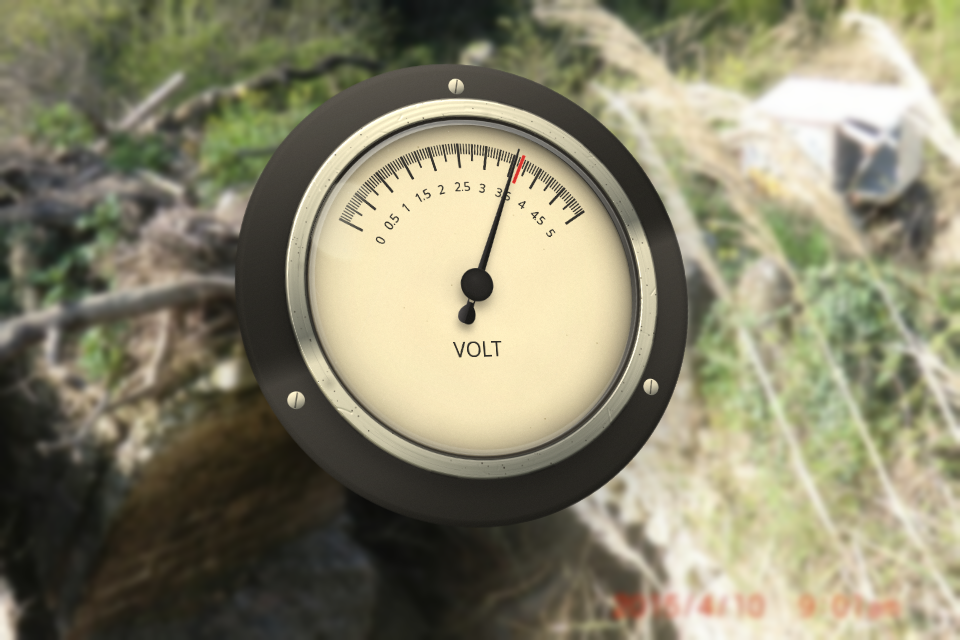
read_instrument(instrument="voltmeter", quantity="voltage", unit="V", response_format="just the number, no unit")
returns 3.5
